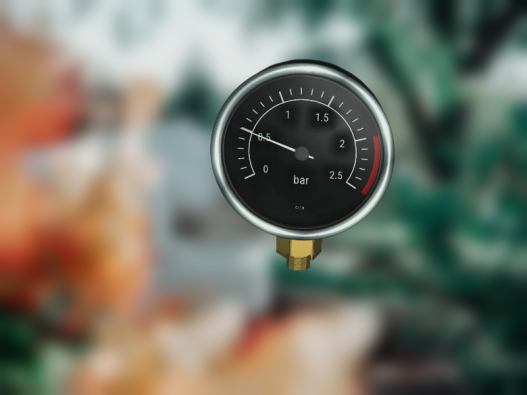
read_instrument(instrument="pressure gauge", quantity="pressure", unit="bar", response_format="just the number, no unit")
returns 0.5
